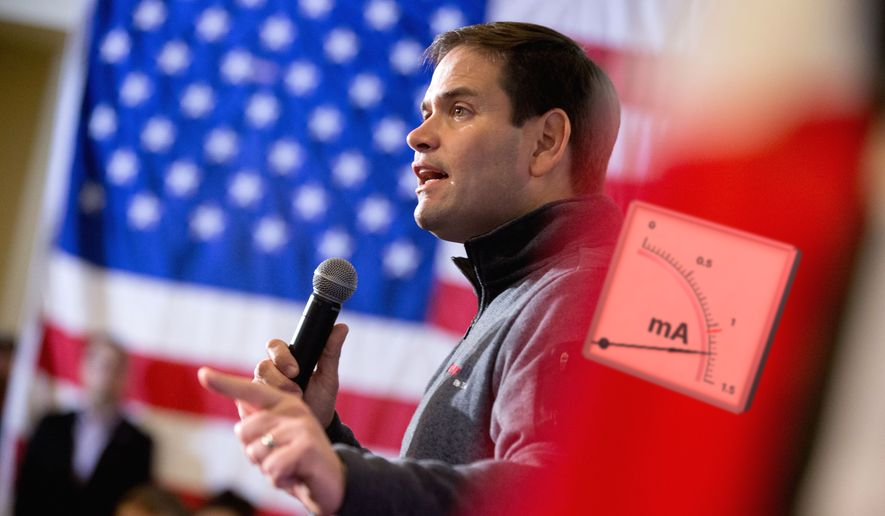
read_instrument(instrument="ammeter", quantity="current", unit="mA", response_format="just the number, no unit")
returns 1.25
